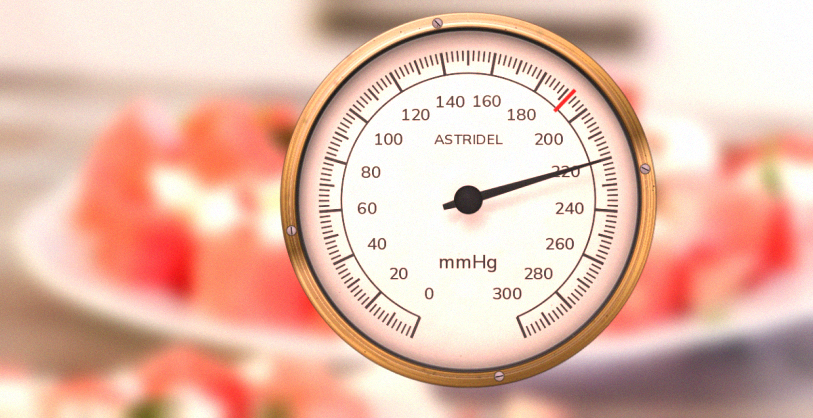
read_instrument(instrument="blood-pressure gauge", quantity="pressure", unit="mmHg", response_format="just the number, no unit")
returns 220
